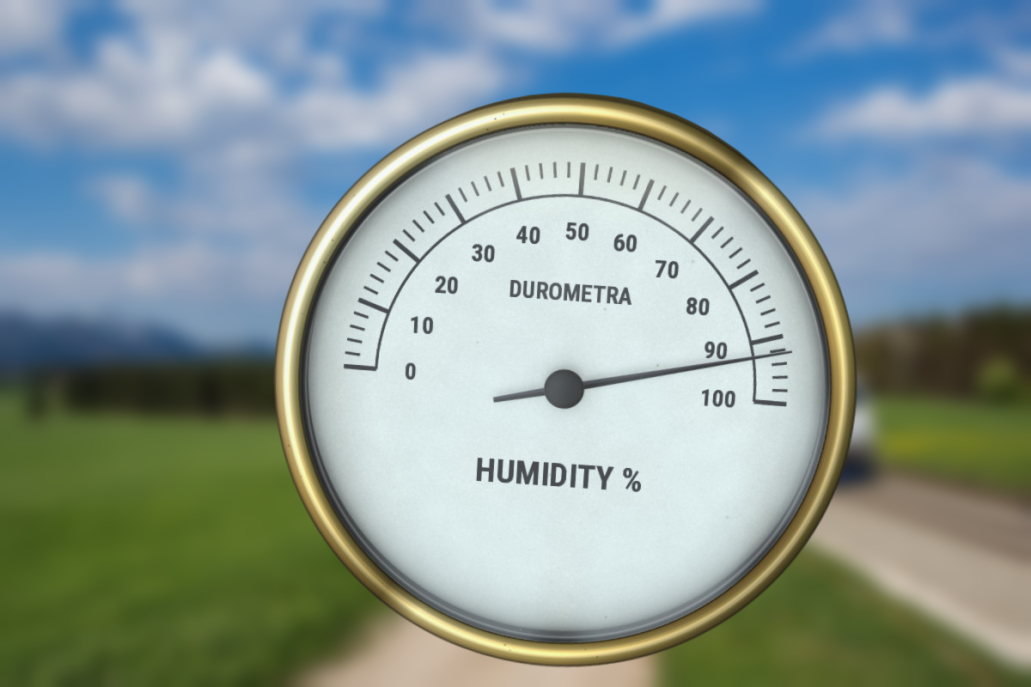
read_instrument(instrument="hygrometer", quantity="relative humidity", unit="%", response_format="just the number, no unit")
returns 92
